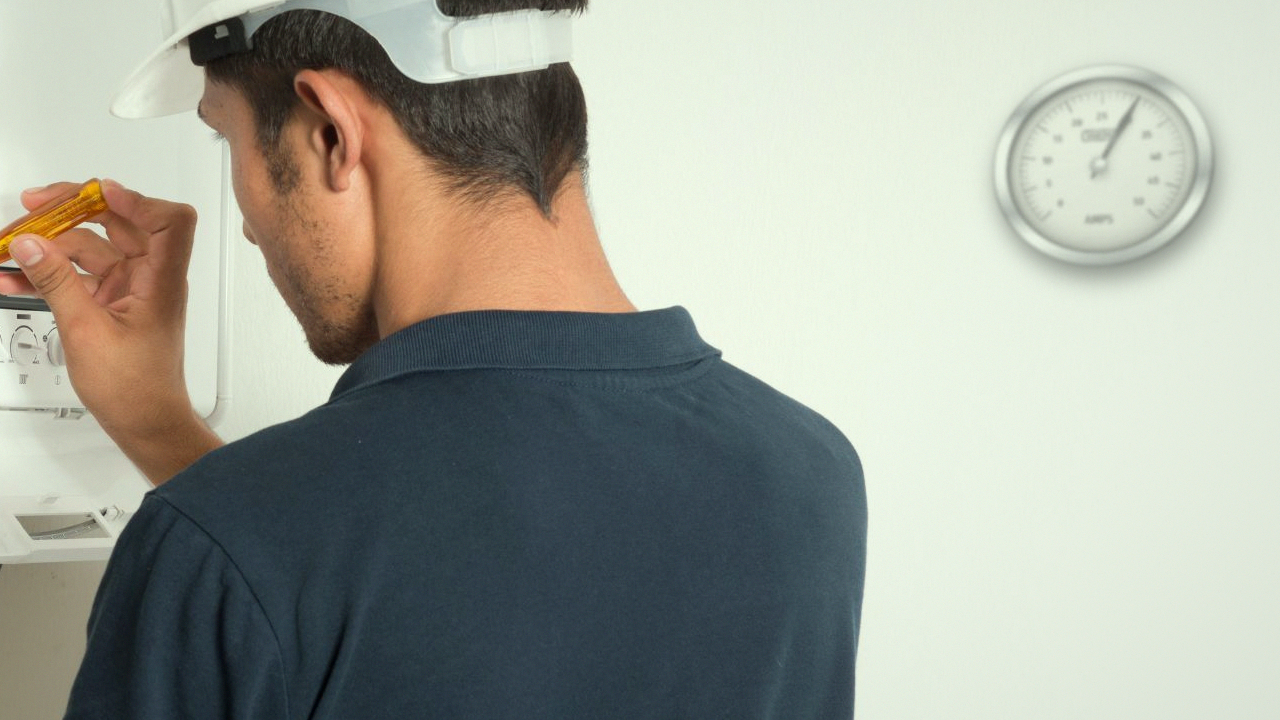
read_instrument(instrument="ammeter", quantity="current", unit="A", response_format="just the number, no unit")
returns 30
